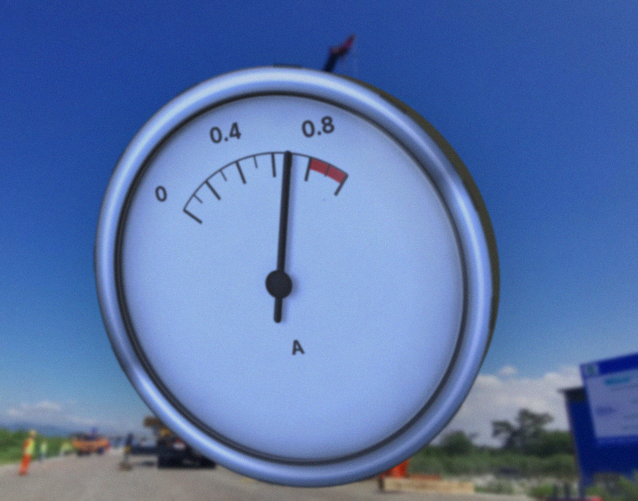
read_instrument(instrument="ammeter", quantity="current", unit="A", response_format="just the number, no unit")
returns 0.7
